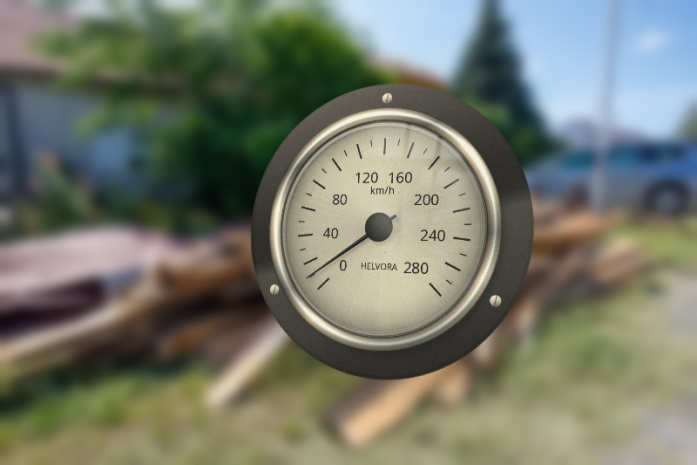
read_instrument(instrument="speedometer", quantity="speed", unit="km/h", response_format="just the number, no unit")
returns 10
